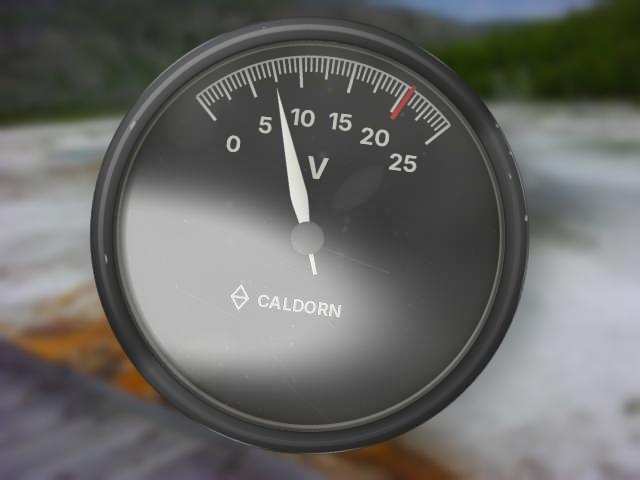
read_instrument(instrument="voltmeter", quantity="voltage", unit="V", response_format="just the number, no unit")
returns 7.5
